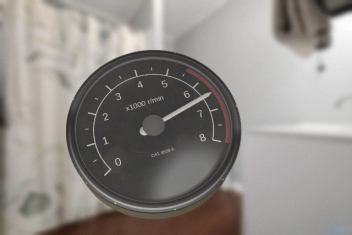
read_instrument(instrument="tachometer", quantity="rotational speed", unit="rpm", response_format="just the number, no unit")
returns 6500
